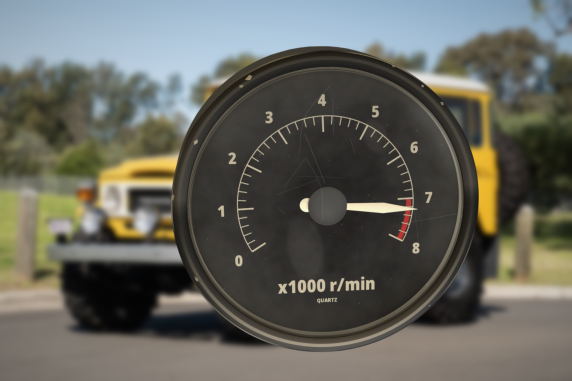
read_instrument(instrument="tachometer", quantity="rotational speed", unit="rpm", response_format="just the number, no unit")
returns 7200
